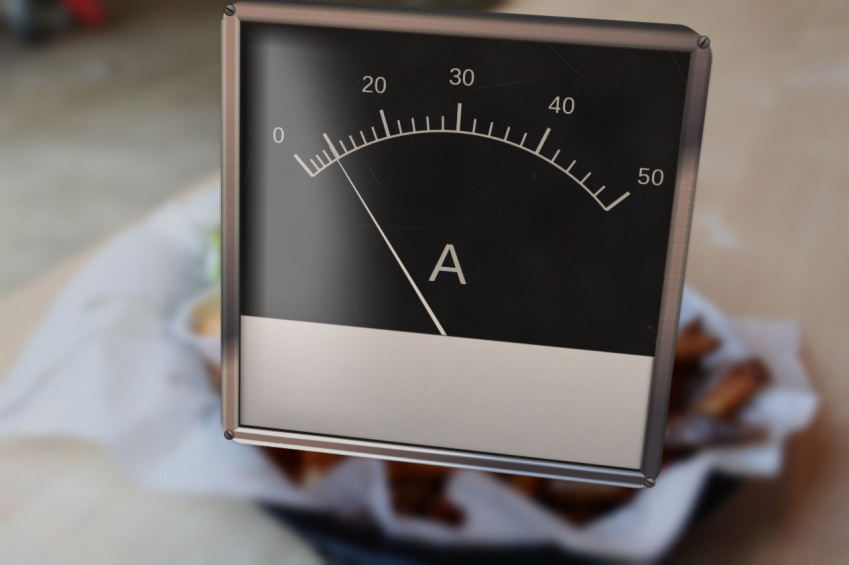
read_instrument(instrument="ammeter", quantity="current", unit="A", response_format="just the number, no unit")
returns 10
